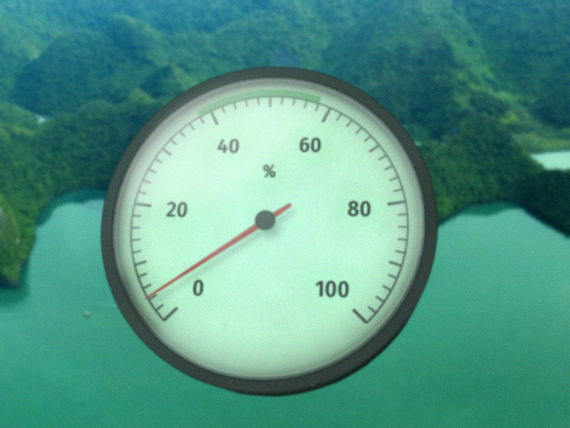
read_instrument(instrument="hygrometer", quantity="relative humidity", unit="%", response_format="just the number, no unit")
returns 4
